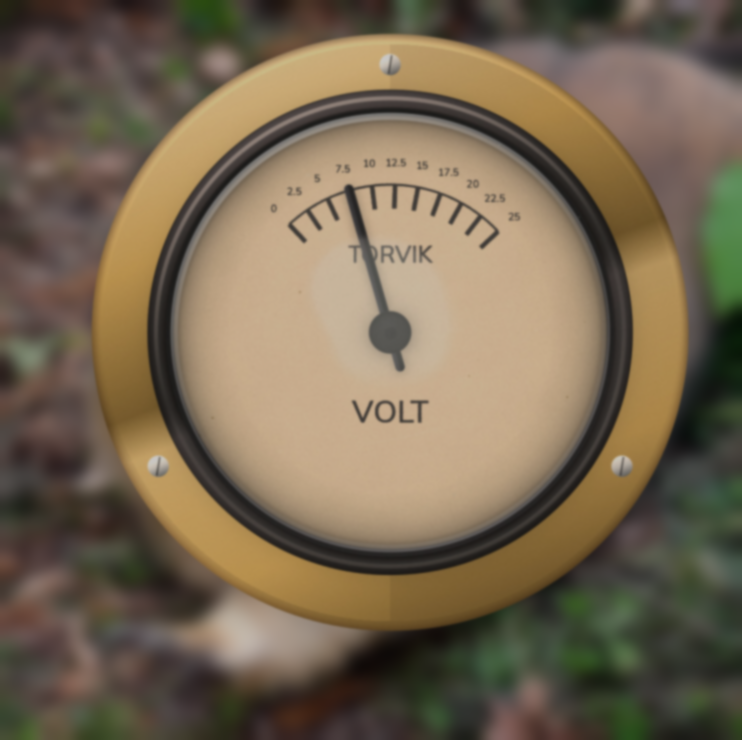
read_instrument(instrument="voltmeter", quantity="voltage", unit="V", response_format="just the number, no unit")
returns 7.5
